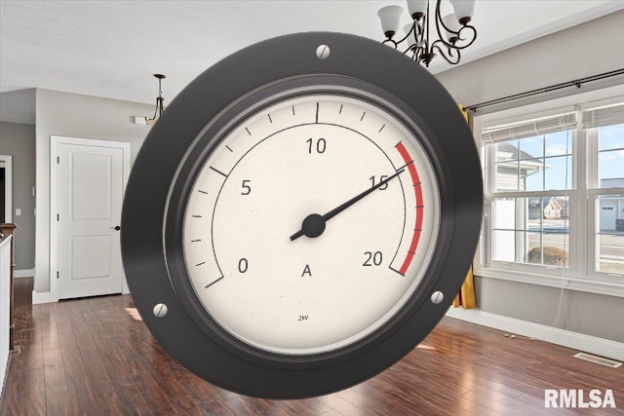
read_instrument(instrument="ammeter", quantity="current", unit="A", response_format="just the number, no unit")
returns 15
